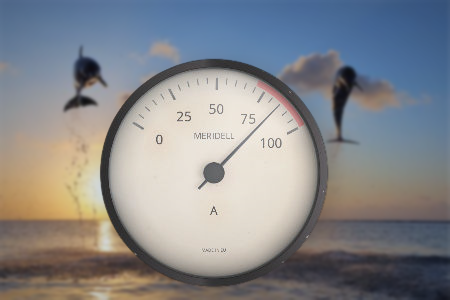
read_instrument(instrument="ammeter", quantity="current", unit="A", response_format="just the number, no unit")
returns 85
